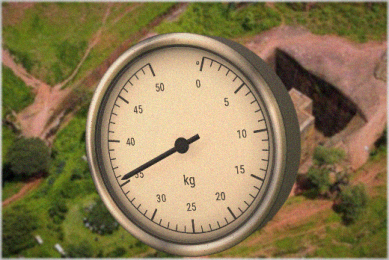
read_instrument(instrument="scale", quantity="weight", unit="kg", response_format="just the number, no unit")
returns 35.5
